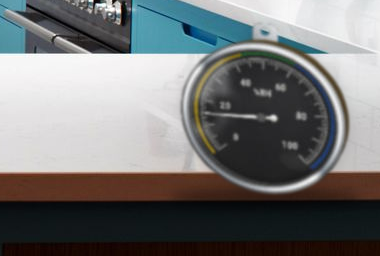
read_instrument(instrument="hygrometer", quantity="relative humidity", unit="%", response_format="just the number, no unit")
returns 15
